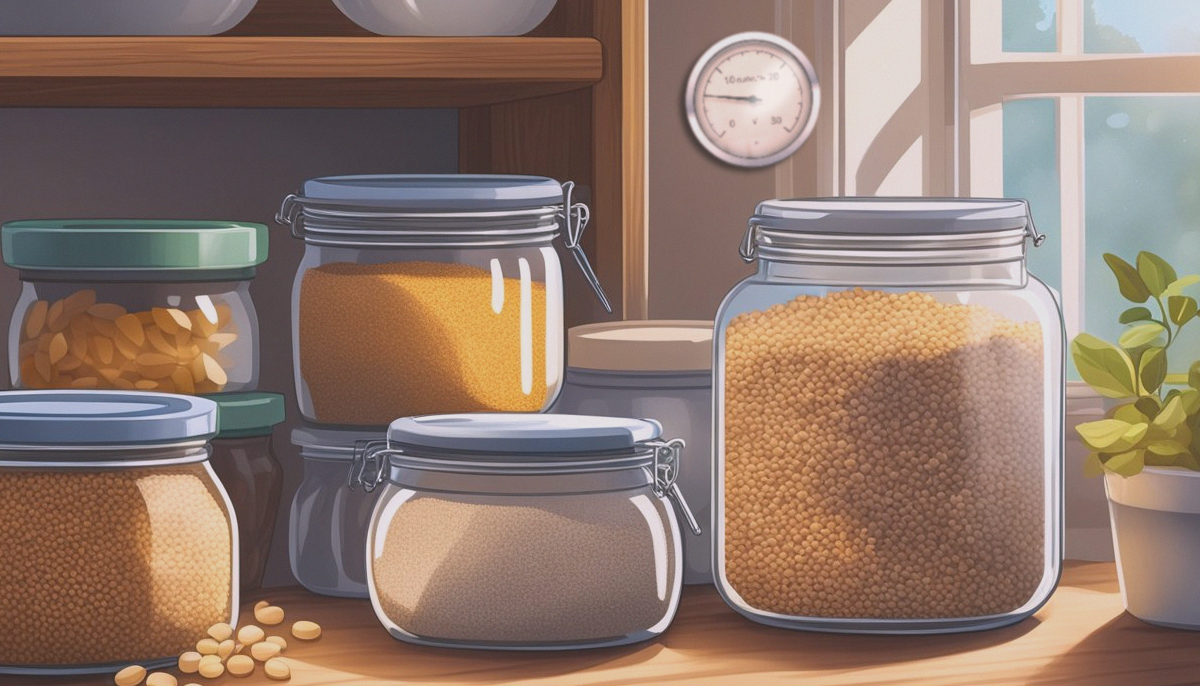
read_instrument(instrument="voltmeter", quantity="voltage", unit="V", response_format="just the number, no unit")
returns 6
